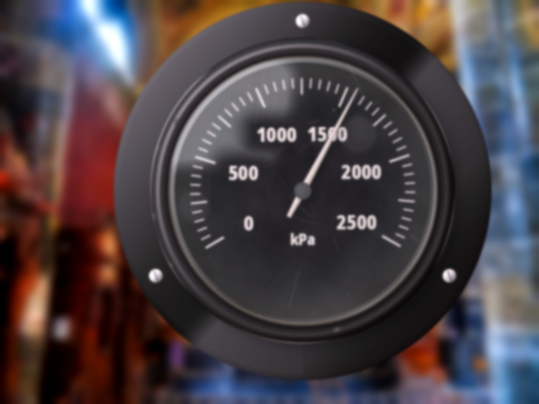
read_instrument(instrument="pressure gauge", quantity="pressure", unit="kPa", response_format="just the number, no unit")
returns 1550
